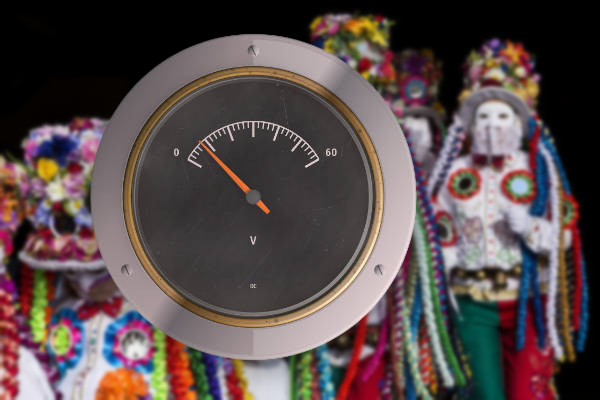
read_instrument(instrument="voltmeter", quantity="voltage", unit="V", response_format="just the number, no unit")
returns 8
